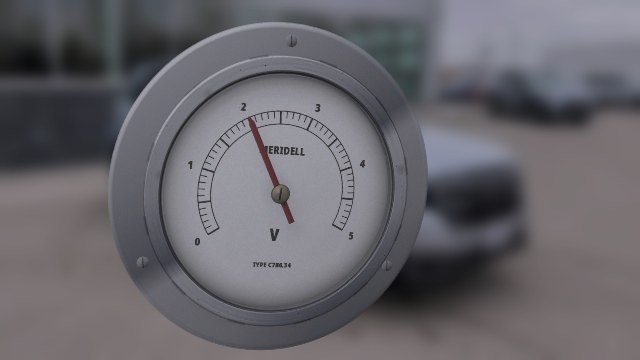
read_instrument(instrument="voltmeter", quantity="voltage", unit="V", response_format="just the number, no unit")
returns 2
